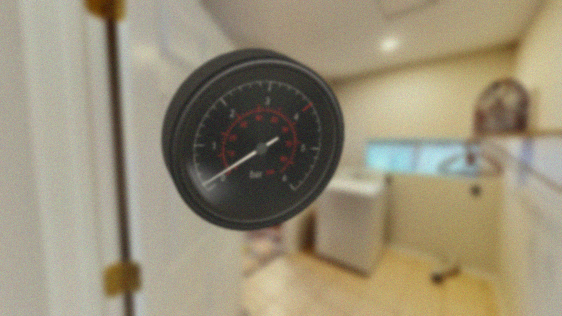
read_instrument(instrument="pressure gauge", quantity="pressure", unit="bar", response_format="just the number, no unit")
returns 0.2
